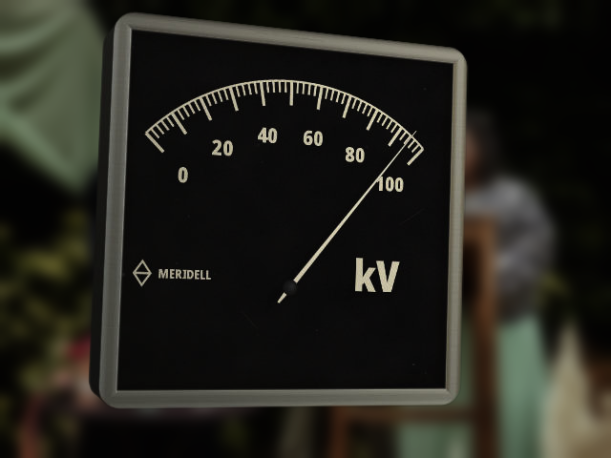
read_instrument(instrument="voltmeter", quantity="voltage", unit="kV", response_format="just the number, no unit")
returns 94
